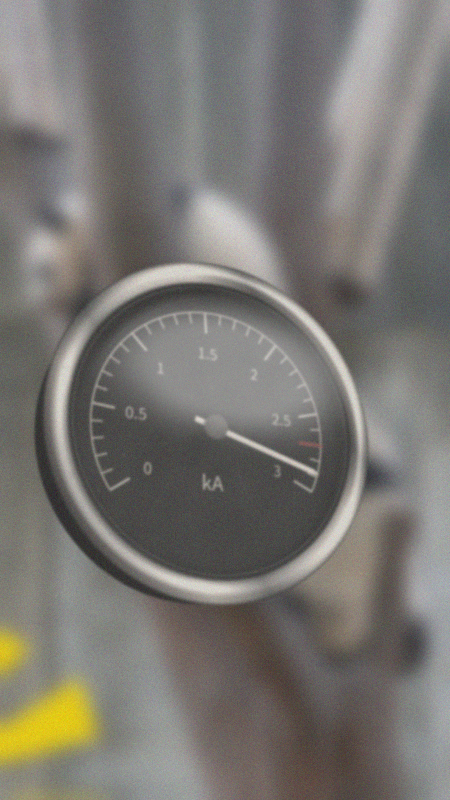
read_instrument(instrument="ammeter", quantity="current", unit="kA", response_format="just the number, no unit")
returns 2.9
